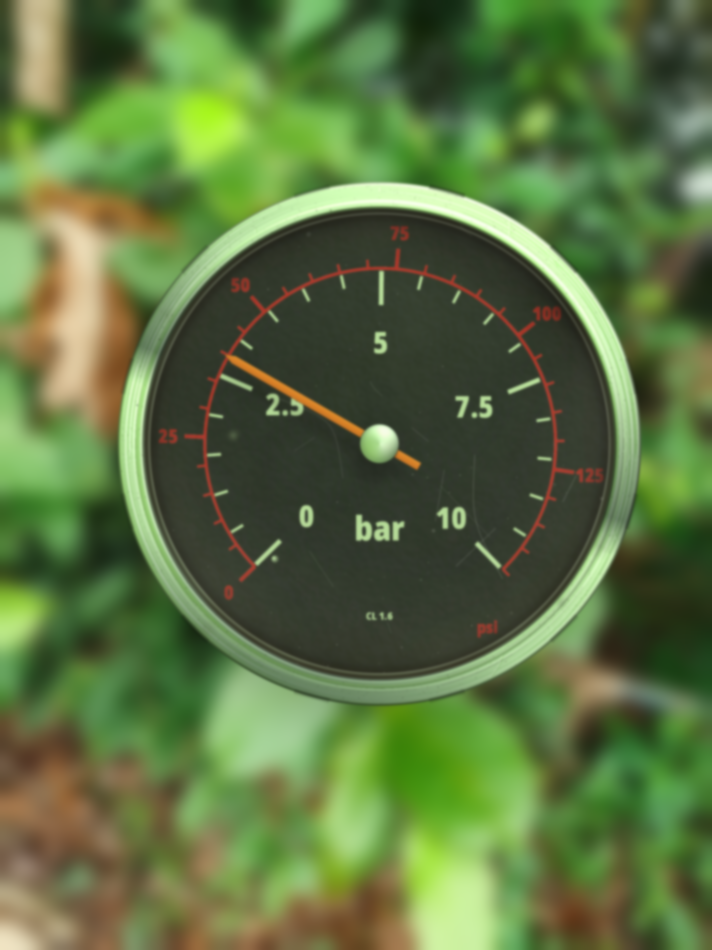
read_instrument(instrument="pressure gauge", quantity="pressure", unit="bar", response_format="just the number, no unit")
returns 2.75
